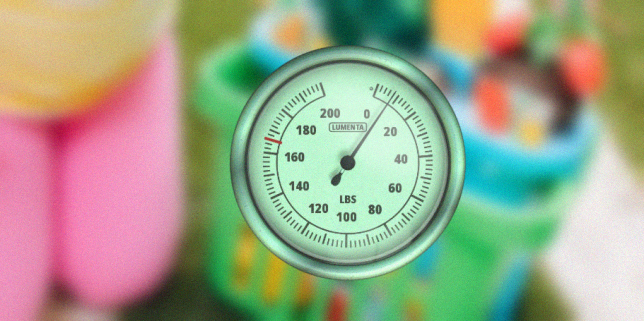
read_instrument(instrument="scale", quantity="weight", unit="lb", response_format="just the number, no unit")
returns 8
